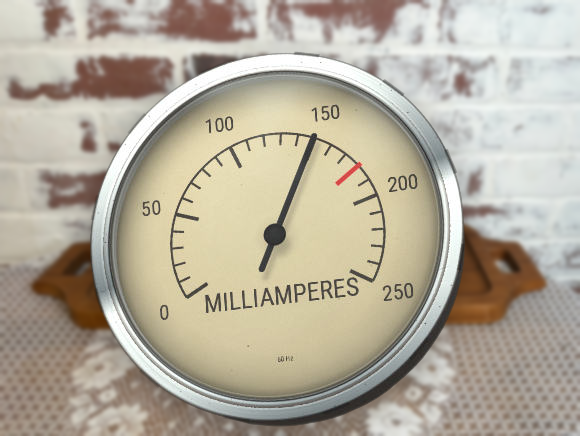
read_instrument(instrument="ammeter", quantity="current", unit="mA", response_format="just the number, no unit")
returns 150
